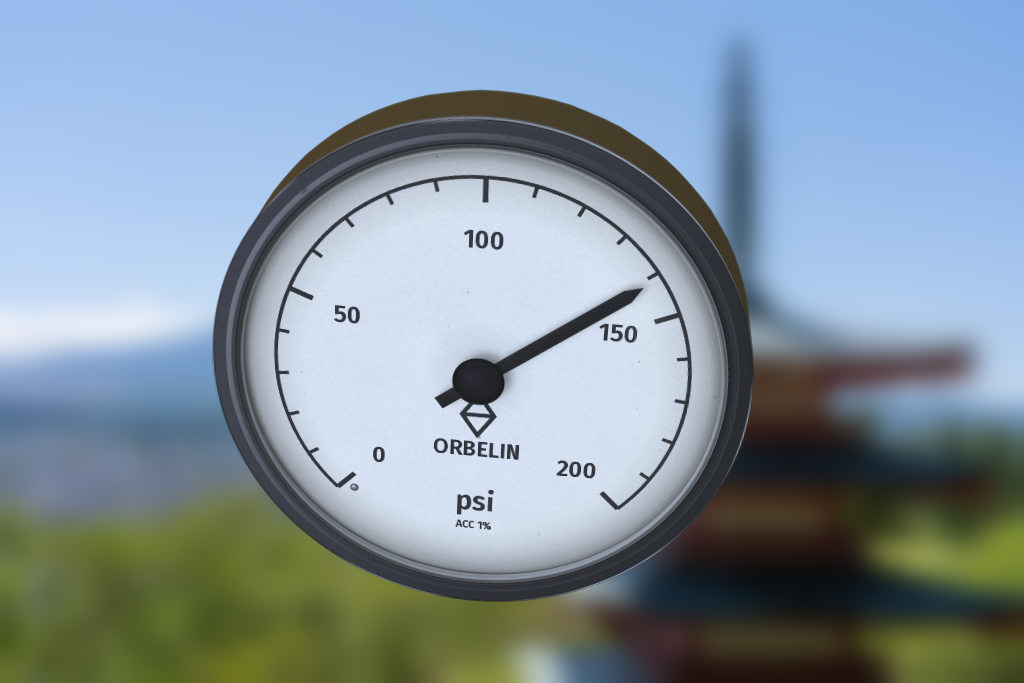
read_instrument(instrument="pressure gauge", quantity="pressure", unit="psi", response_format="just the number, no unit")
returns 140
